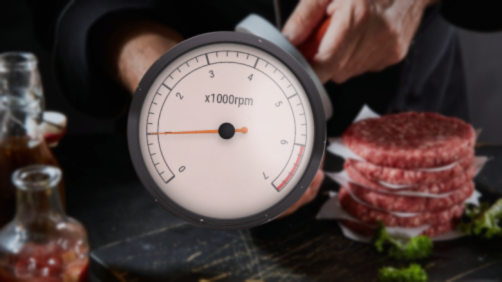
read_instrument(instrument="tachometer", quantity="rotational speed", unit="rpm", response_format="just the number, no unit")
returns 1000
